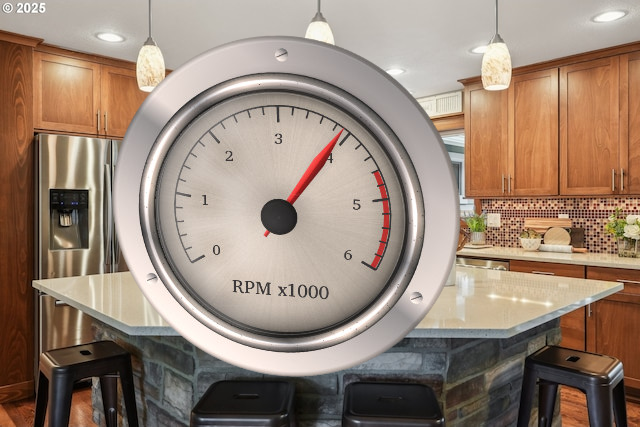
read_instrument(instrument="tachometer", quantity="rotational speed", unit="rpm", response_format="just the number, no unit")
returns 3900
